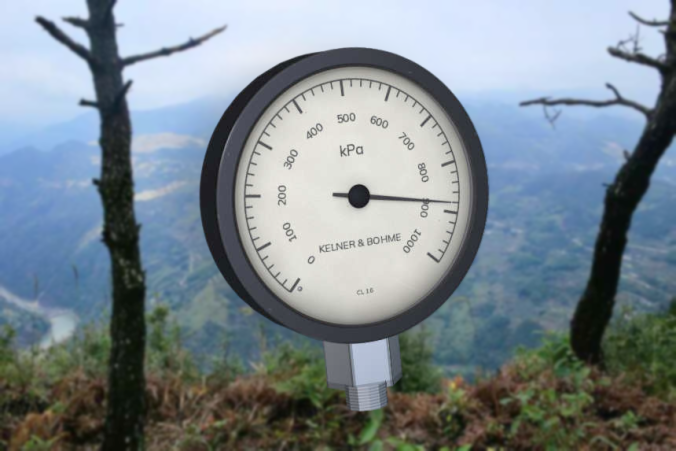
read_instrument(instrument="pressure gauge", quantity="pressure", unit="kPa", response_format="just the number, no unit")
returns 880
